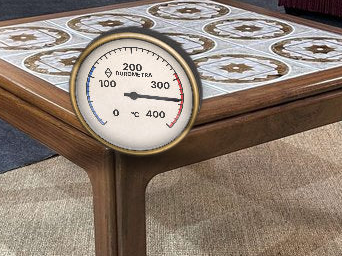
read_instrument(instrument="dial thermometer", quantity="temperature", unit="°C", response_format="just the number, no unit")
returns 340
